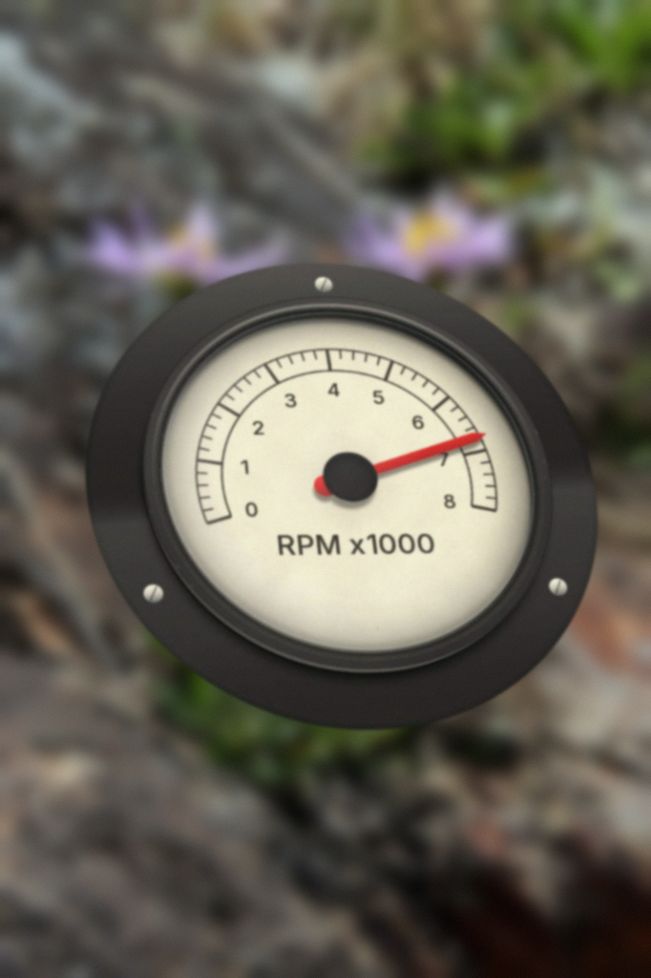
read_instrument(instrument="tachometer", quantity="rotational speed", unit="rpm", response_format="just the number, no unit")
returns 6800
